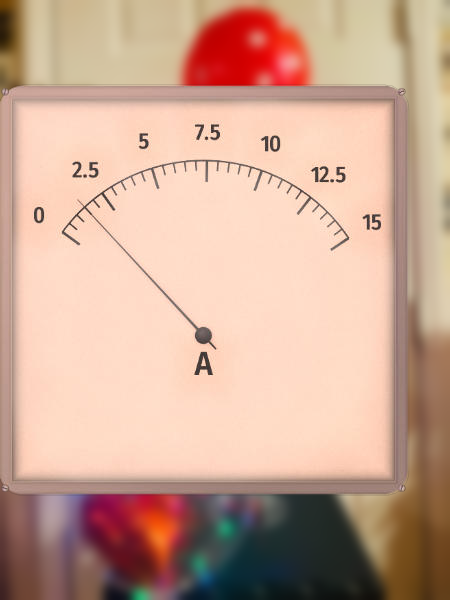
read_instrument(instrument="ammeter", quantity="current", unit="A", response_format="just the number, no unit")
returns 1.5
